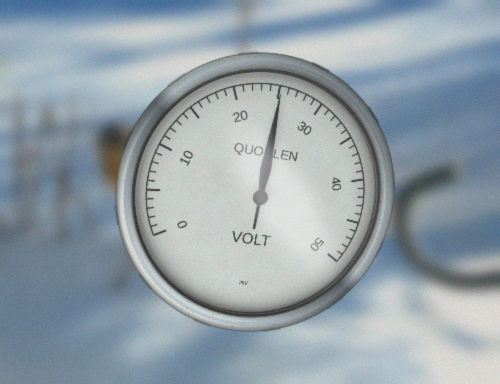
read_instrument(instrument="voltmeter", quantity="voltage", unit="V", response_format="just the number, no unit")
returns 25
